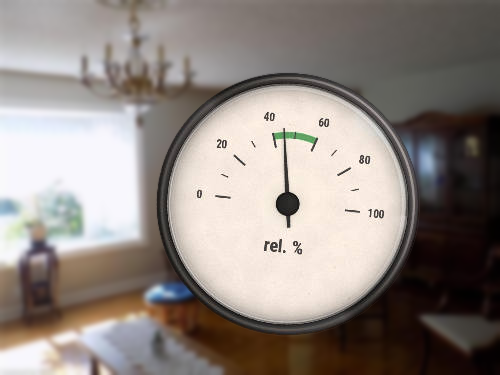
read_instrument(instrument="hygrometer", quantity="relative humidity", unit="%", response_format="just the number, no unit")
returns 45
